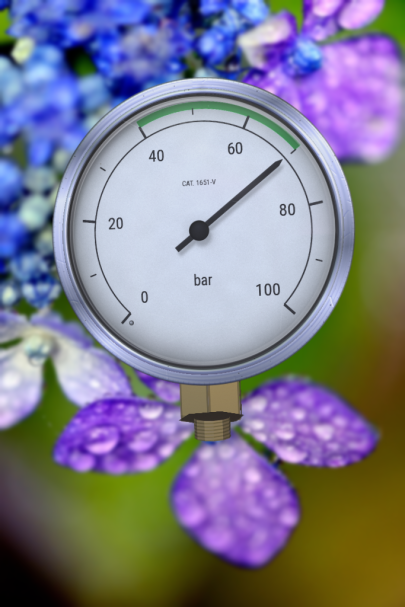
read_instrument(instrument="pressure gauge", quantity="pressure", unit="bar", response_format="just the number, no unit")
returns 70
